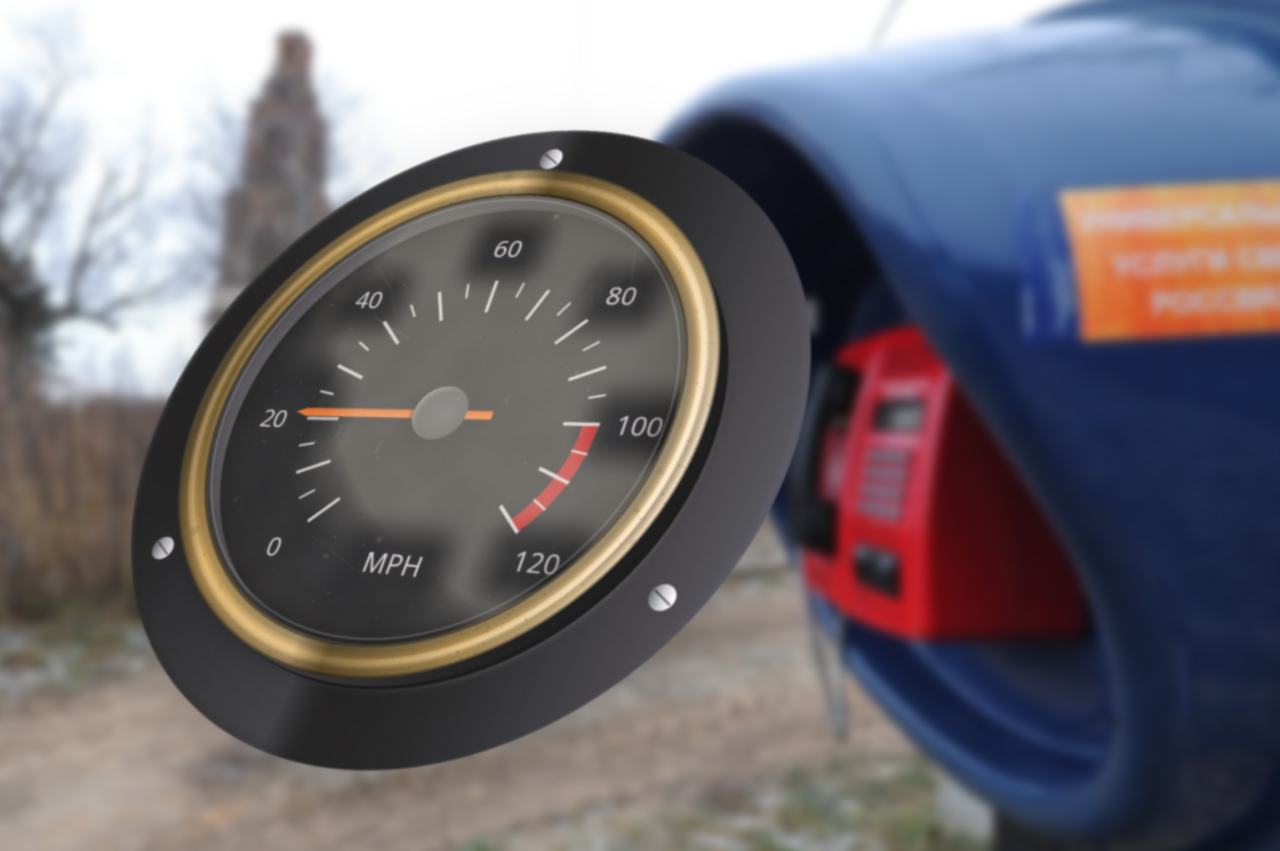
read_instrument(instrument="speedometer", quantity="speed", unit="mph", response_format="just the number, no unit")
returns 20
